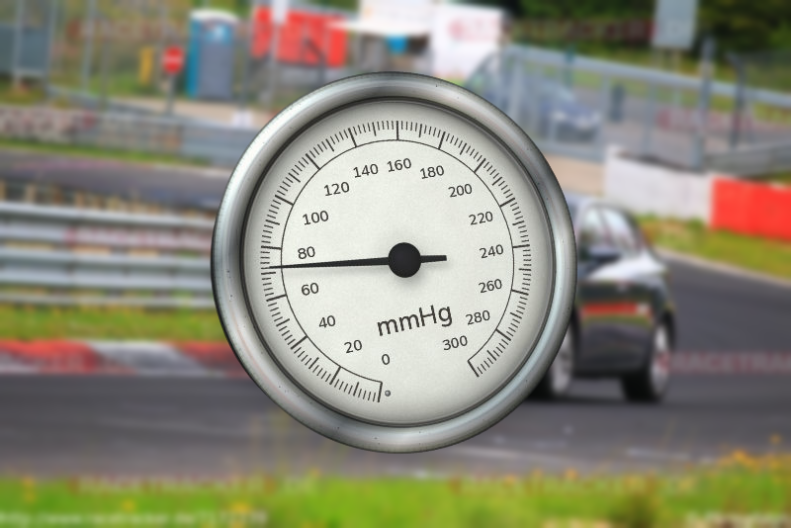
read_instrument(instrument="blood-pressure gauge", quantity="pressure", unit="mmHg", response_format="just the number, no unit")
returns 72
